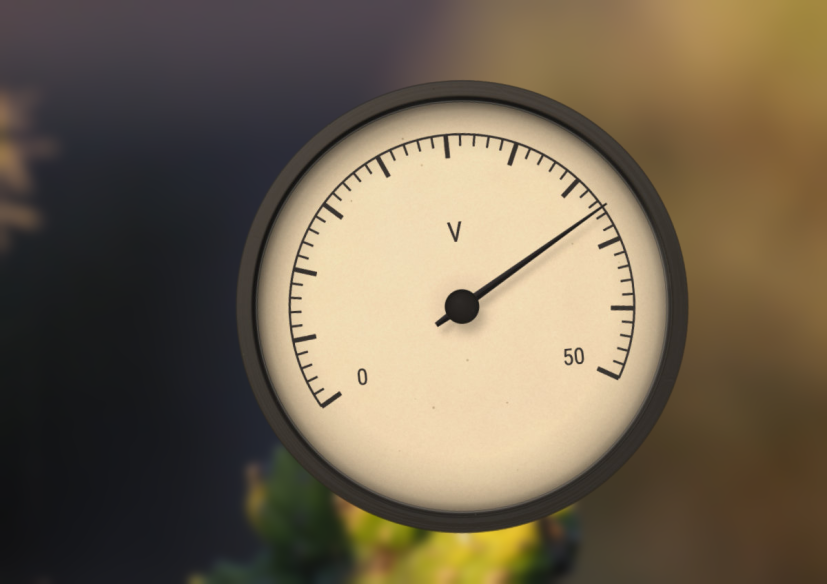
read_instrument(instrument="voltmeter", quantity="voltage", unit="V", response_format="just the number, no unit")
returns 37.5
